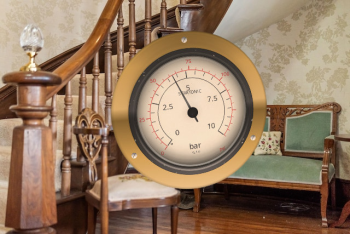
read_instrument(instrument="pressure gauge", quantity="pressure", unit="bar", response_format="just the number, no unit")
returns 4.25
